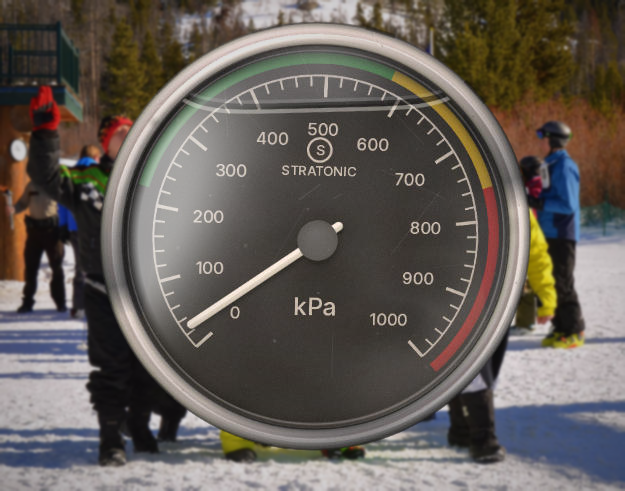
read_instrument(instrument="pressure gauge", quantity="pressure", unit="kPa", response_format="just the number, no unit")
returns 30
